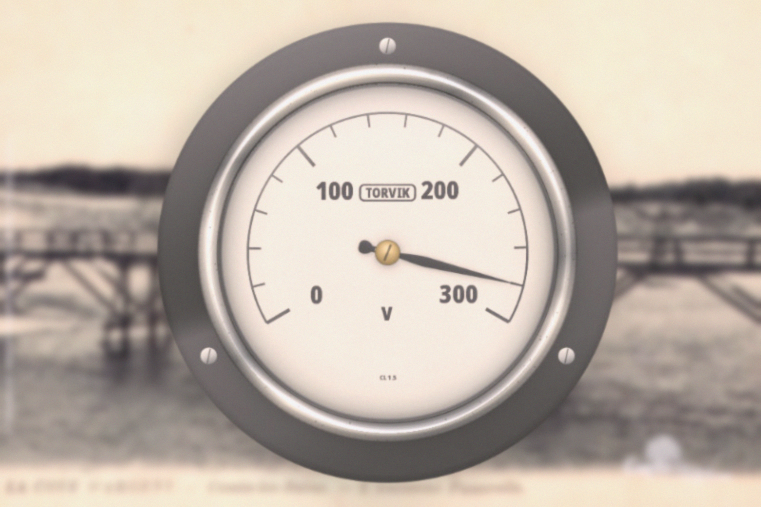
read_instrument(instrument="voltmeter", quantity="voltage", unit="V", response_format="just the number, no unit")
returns 280
